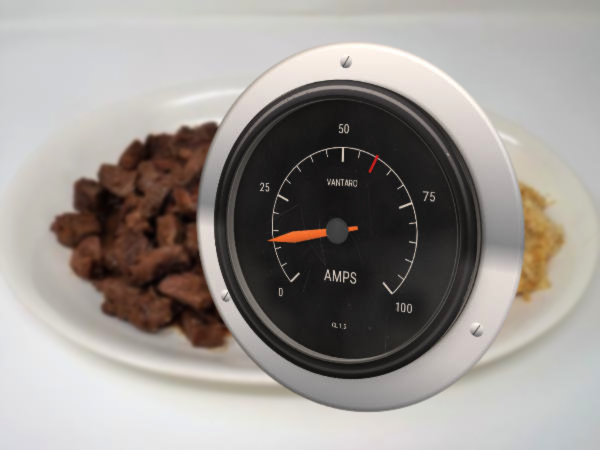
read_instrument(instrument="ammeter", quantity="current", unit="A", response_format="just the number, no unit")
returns 12.5
